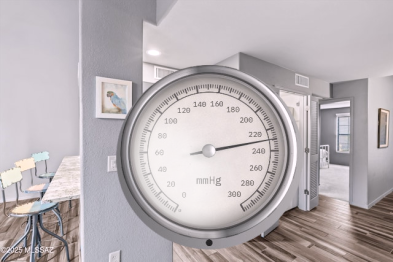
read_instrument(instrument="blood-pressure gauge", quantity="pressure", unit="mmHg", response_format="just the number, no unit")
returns 230
